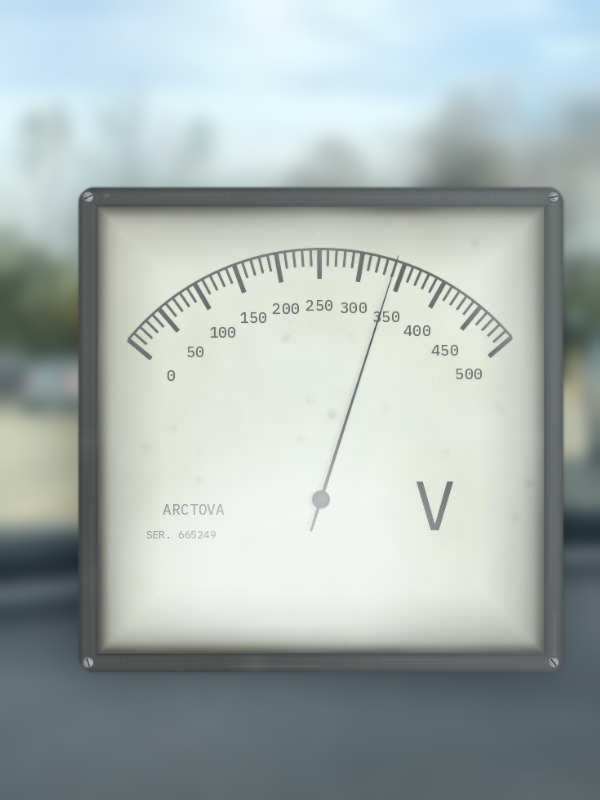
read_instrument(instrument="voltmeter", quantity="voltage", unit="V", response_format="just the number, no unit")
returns 340
